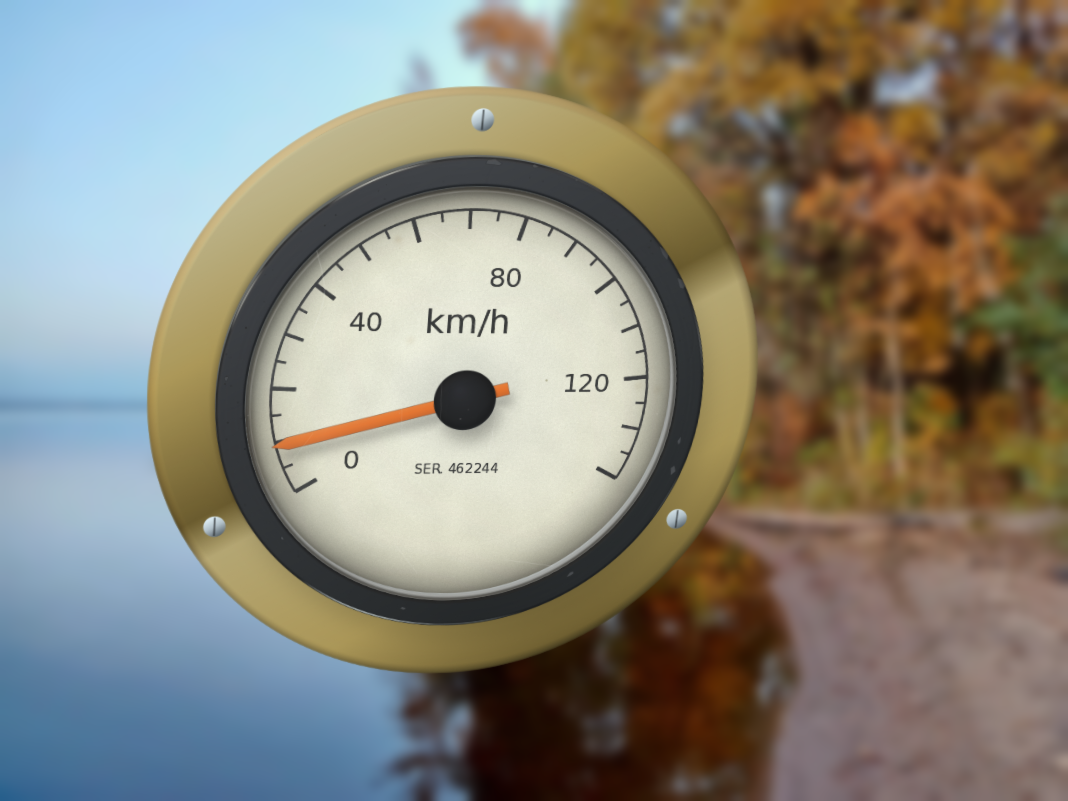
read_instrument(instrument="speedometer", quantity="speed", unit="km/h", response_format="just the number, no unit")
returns 10
